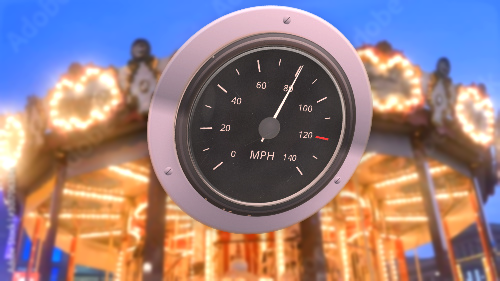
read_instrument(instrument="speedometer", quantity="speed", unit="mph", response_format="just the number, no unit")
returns 80
